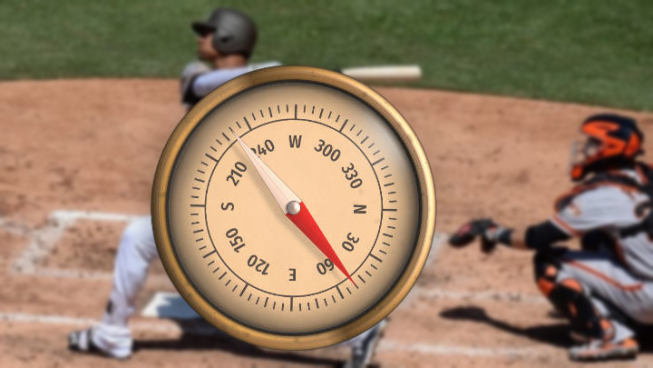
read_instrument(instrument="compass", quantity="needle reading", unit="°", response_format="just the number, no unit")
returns 50
